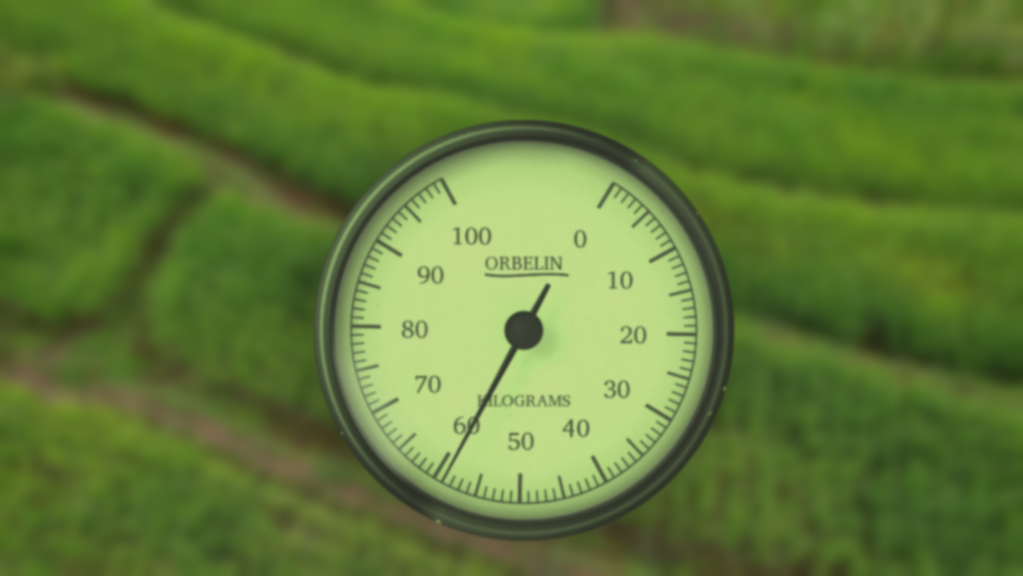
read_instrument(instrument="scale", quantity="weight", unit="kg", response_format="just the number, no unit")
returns 59
